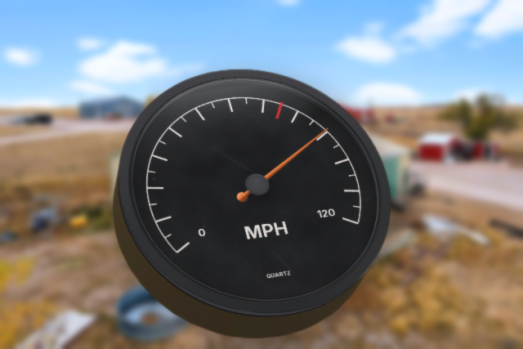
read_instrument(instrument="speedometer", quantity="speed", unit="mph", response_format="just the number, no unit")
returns 90
